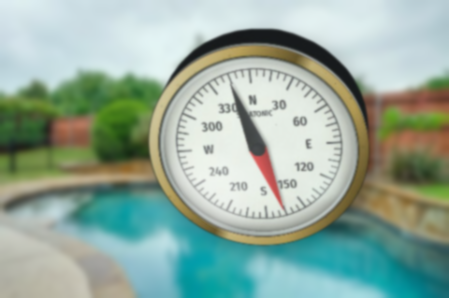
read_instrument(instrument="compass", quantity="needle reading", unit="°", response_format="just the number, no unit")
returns 165
